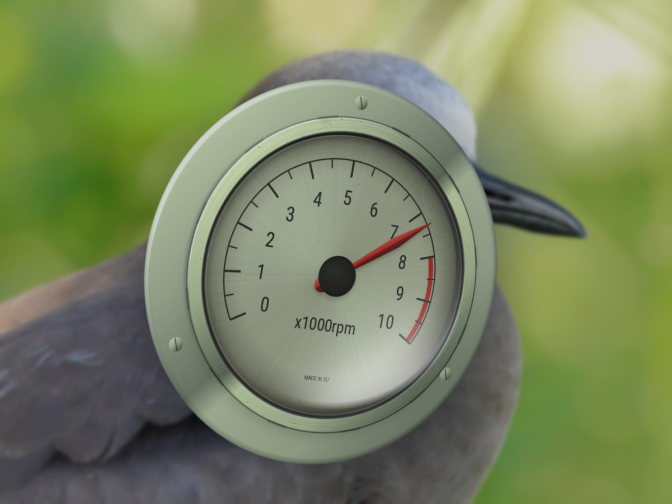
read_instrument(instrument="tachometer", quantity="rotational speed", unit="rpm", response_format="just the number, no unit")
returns 7250
